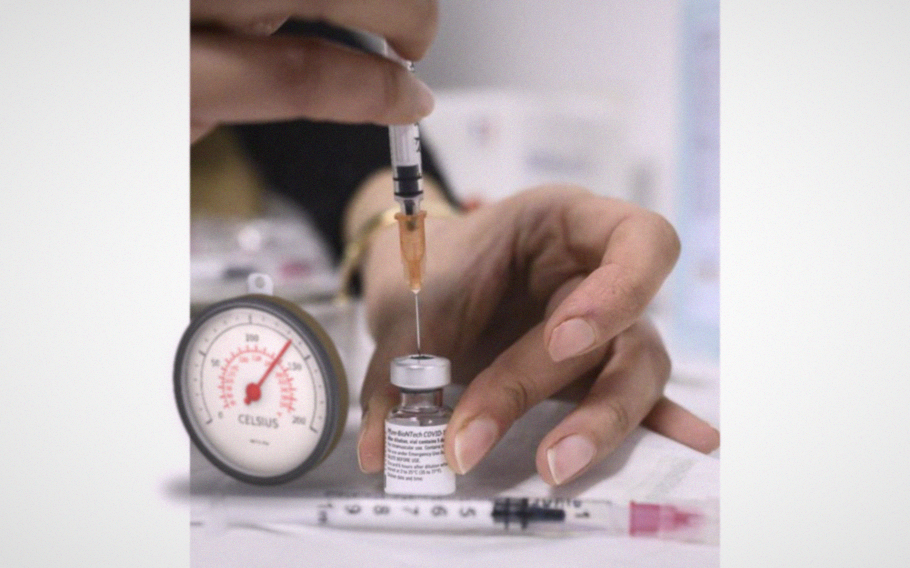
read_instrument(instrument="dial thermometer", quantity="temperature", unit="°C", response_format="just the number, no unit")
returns 135
